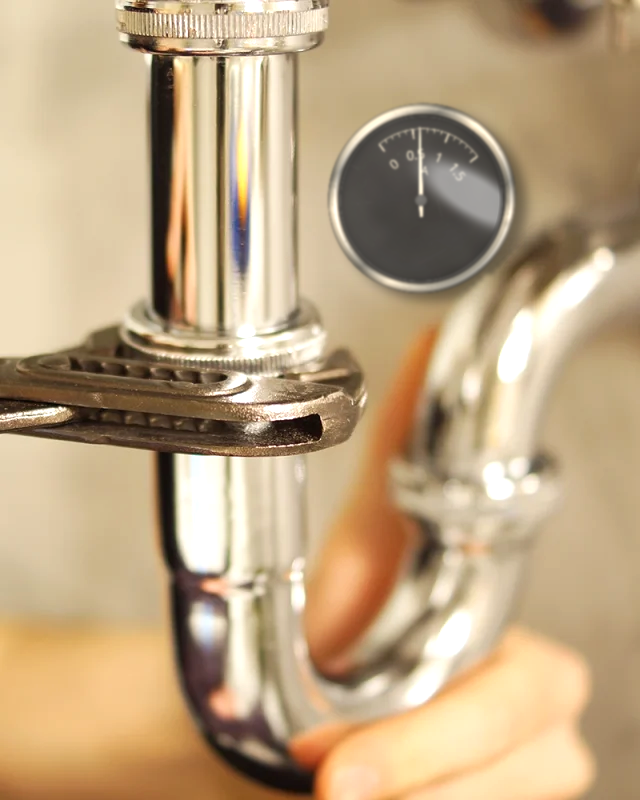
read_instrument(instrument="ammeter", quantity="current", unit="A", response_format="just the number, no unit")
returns 0.6
